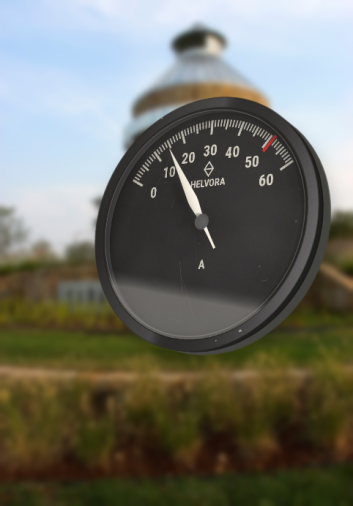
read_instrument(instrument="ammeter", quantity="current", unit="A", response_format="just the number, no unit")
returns 15
